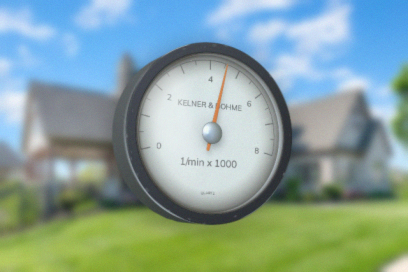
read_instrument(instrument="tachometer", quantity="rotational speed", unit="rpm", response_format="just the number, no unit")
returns 4500
